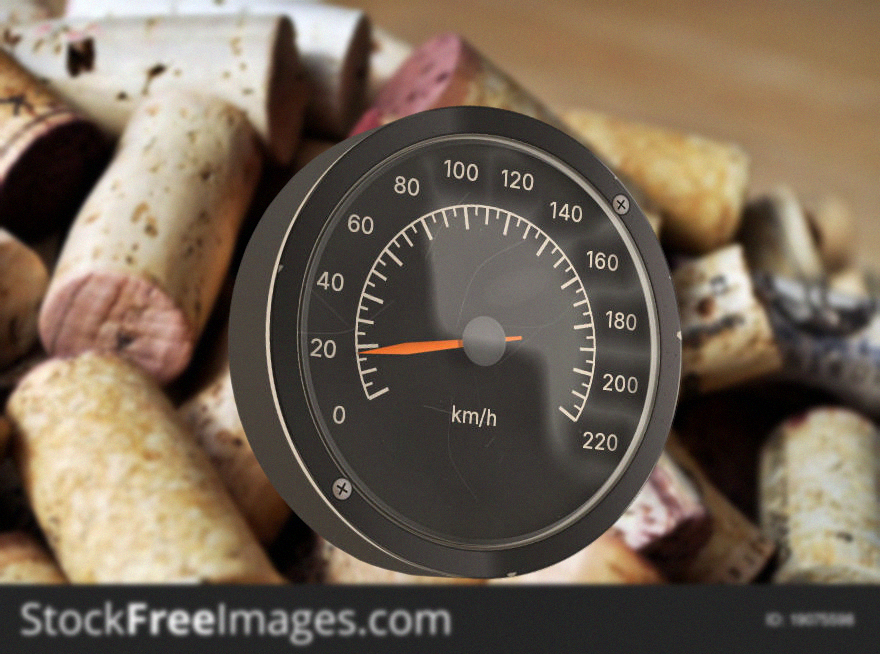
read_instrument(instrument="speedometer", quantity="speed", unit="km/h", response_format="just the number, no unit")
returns 17.5
